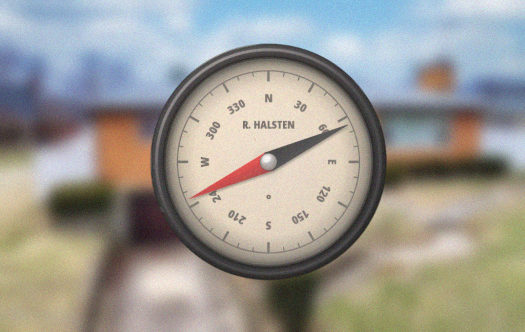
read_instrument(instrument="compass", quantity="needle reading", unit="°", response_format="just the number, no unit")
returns 245
